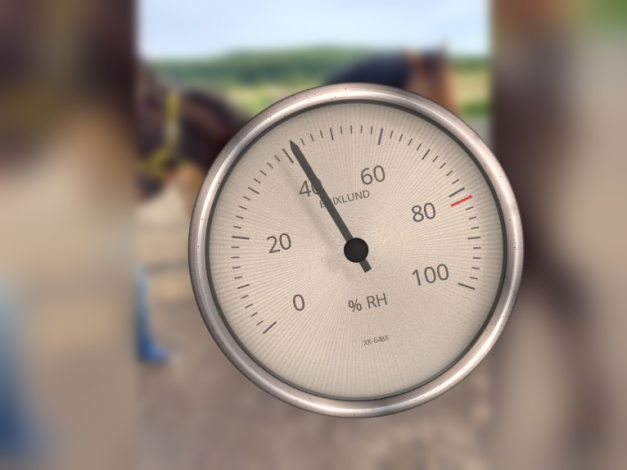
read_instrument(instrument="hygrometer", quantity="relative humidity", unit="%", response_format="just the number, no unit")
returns 42
